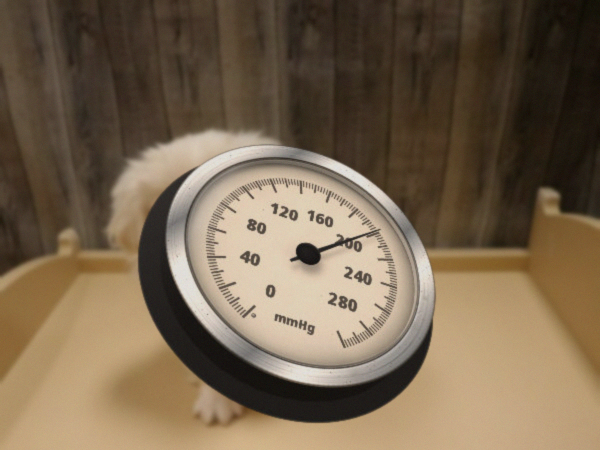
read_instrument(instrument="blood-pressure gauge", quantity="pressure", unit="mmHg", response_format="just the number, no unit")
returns 200
